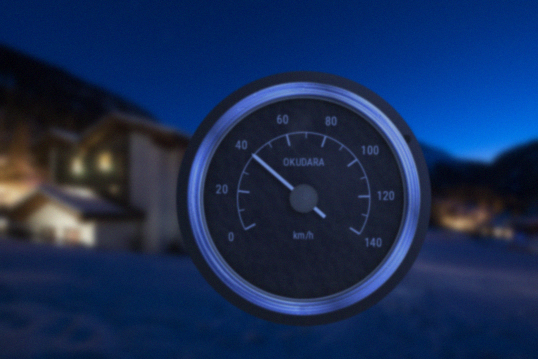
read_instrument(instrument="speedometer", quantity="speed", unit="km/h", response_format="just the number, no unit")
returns 40
